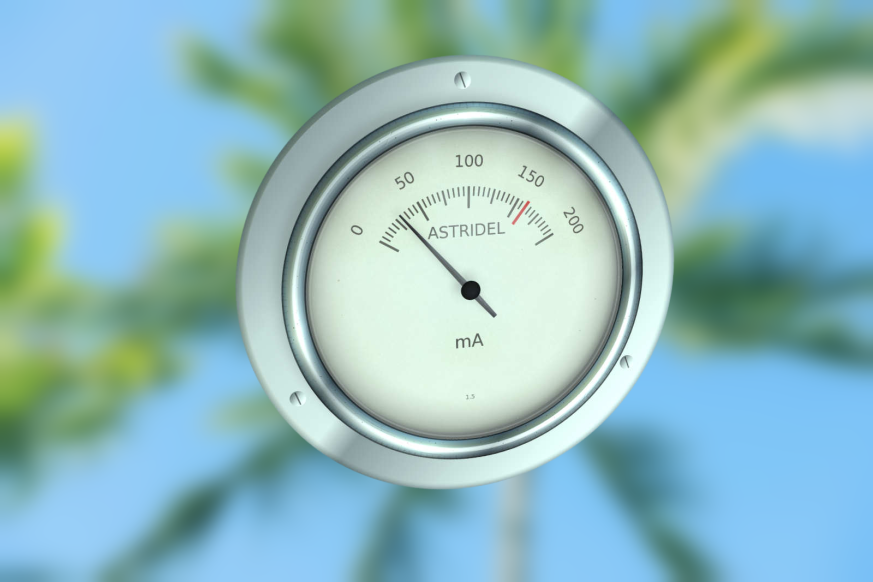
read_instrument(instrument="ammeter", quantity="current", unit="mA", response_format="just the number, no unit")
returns 30
